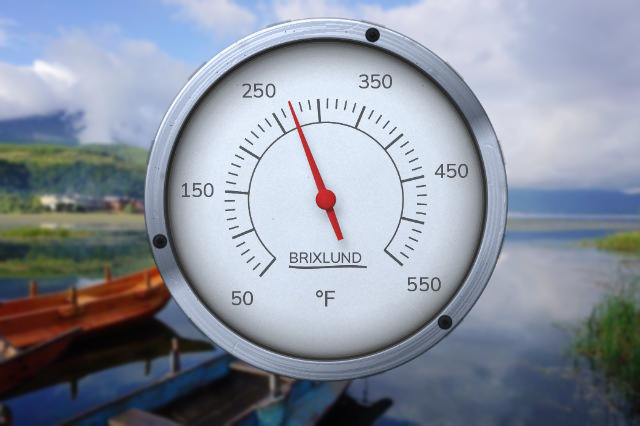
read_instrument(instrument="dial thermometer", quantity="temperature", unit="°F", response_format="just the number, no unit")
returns 270
